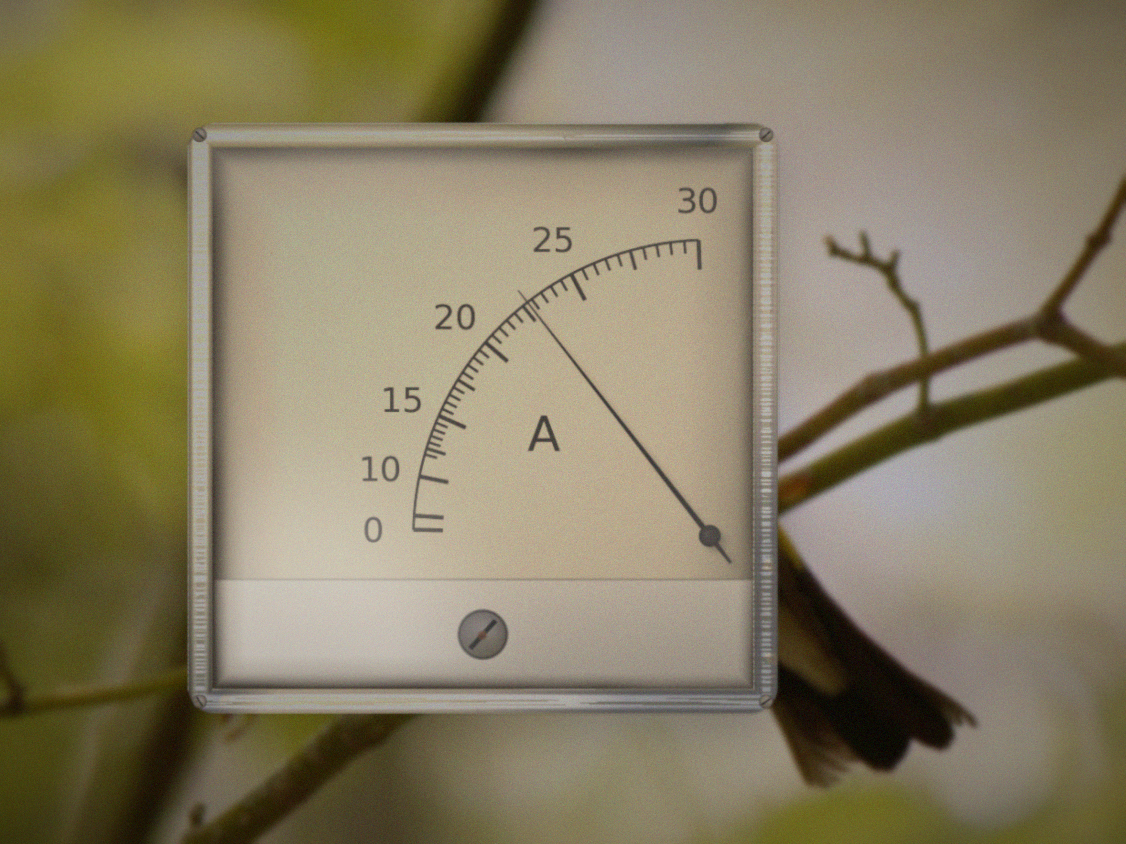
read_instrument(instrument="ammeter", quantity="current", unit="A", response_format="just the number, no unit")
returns 22.75
